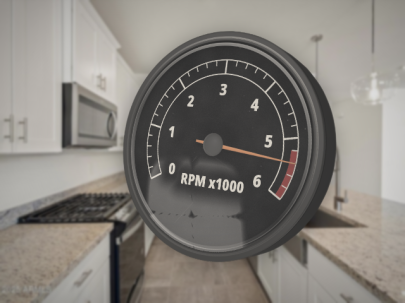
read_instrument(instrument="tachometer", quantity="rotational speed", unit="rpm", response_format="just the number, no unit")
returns 5400
